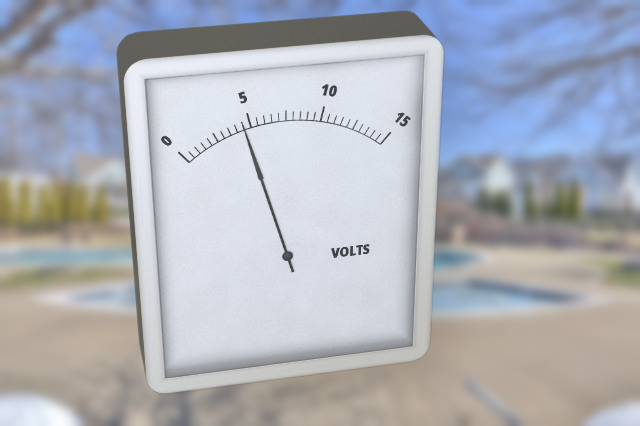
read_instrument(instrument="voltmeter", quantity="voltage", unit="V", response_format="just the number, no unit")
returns 4.5
